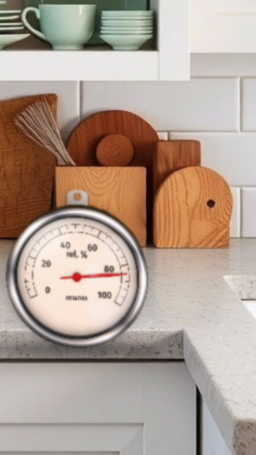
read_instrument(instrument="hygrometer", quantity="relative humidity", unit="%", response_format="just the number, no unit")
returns 84
